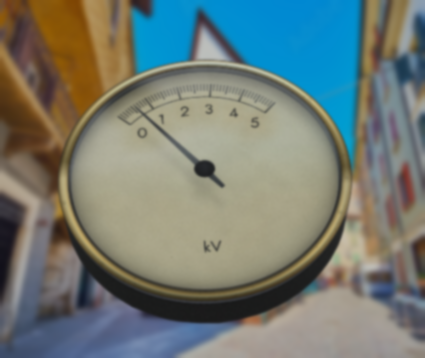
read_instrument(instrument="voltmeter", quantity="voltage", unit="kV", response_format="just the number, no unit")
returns 0.5
